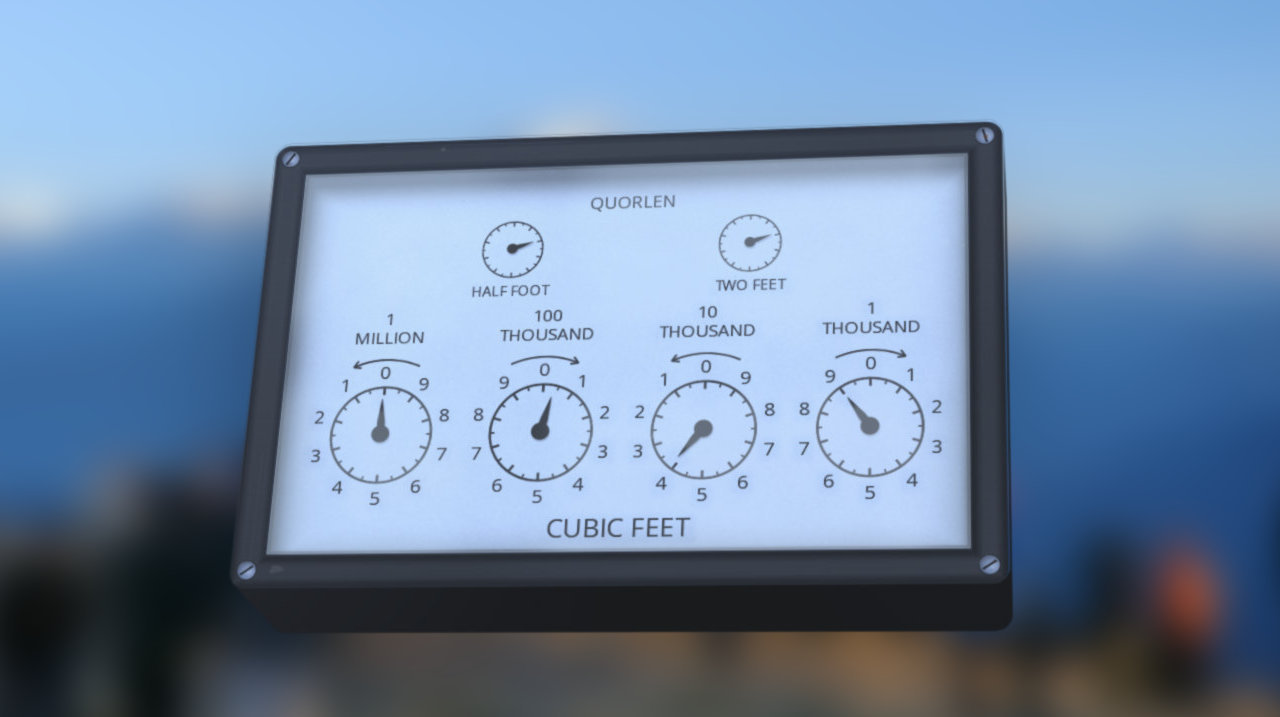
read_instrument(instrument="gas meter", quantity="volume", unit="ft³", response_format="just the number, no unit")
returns 3900
